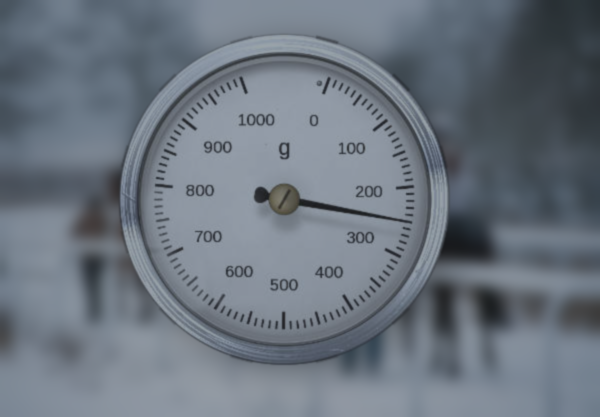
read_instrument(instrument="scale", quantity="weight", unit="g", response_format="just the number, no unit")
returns 250
